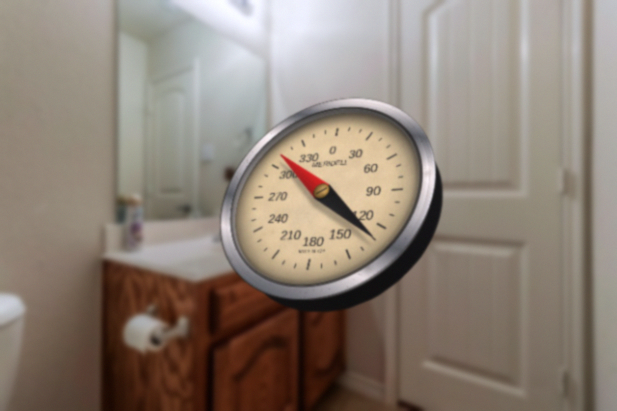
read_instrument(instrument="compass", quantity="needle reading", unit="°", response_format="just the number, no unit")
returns 310
